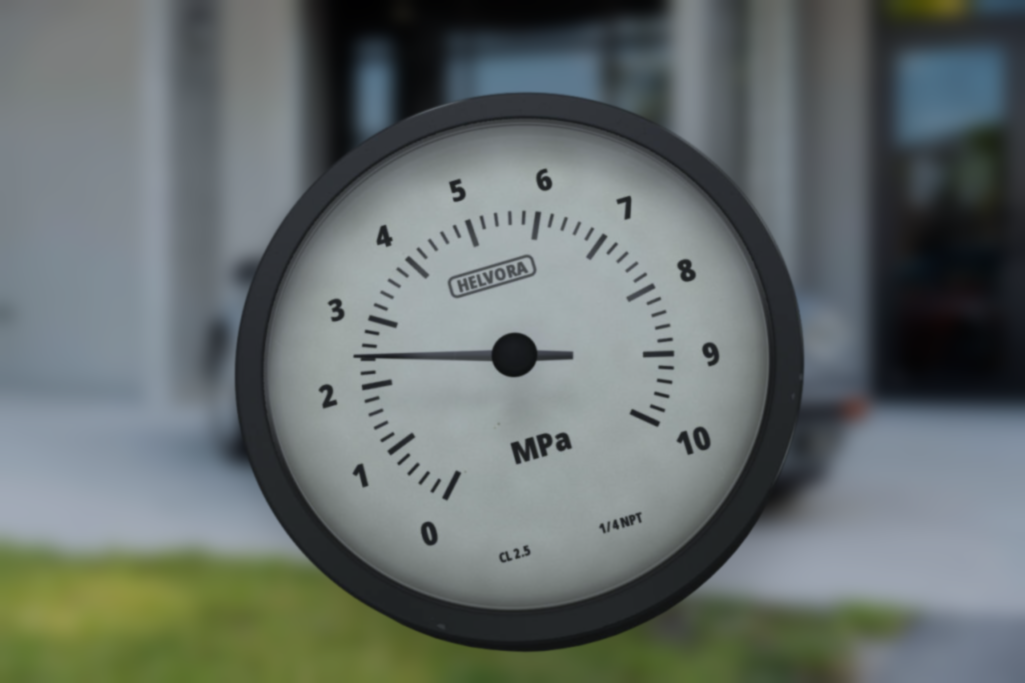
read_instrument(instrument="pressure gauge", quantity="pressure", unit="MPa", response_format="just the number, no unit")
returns 2.4
